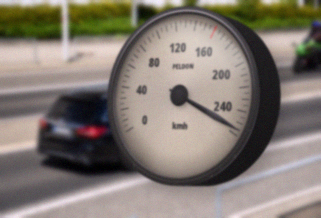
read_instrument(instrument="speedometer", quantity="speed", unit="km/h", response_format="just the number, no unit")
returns 255
